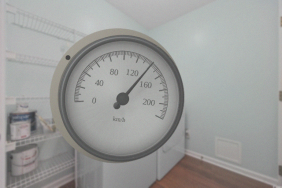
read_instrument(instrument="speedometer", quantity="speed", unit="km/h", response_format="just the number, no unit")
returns 140
